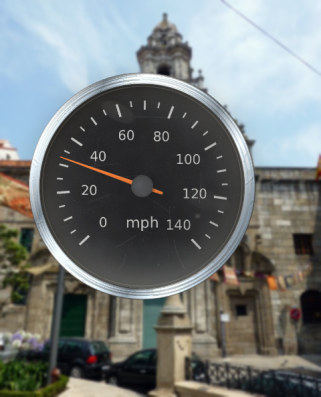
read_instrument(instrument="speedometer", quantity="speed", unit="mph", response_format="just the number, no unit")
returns 32.5
